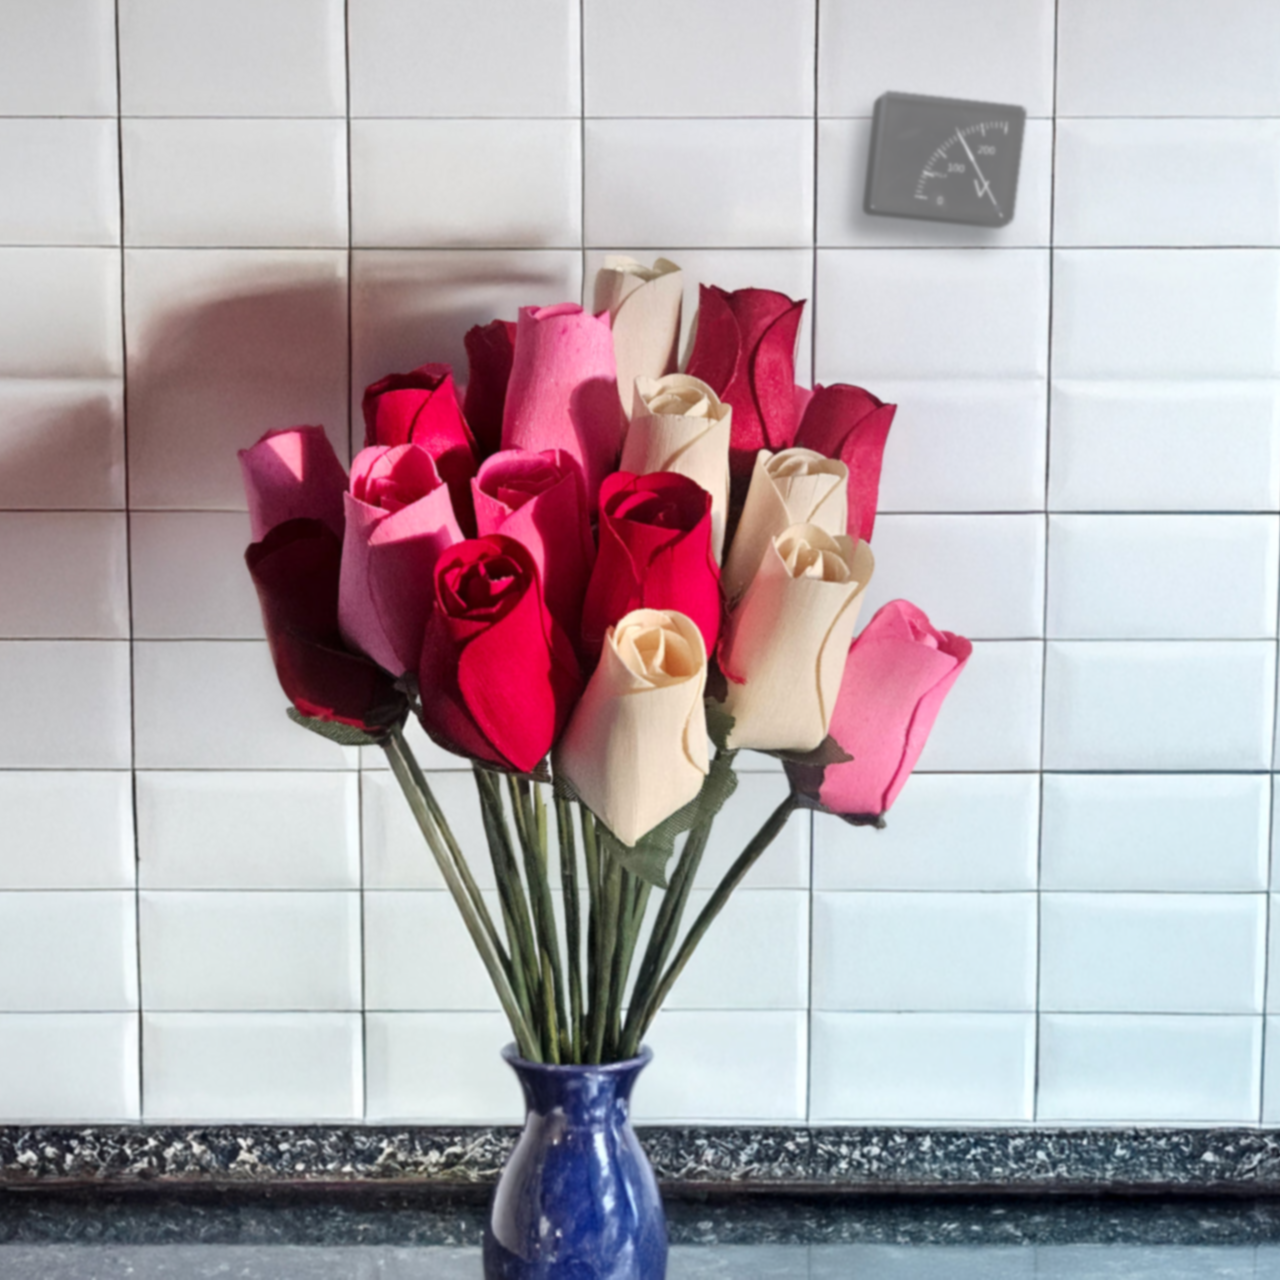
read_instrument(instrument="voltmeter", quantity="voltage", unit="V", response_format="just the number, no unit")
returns 150
